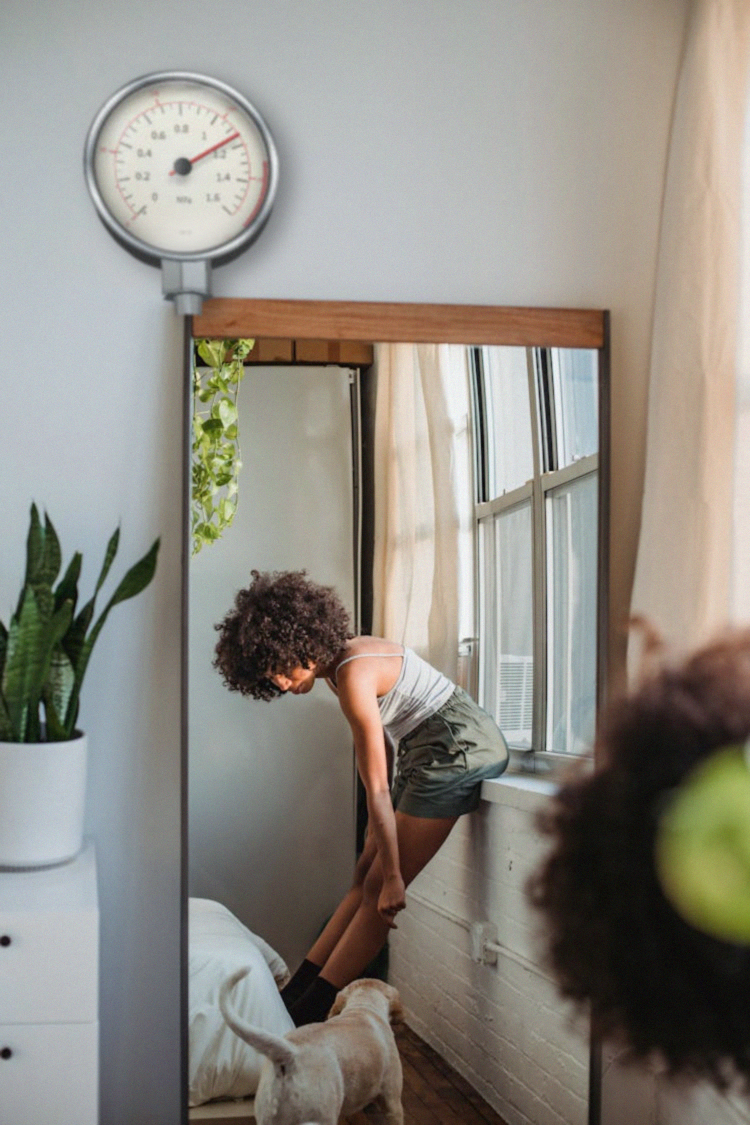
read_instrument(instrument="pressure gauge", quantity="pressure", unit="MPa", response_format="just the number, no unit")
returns 1.15
